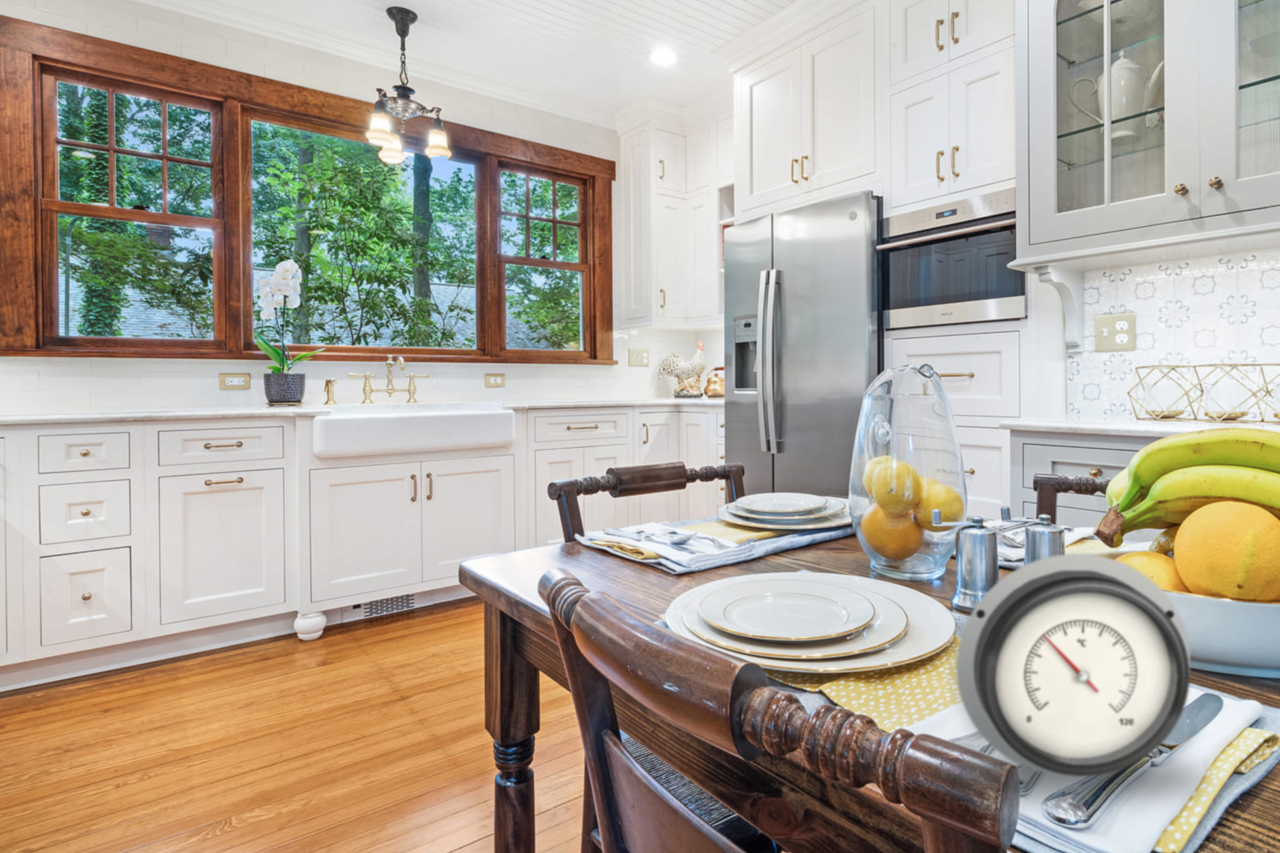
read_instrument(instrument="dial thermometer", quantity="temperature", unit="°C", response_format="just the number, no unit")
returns 40
